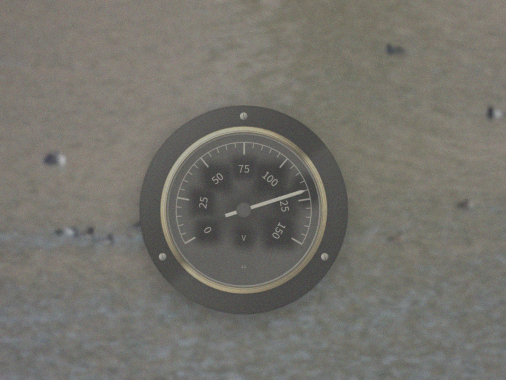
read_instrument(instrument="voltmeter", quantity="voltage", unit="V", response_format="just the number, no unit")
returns 120
